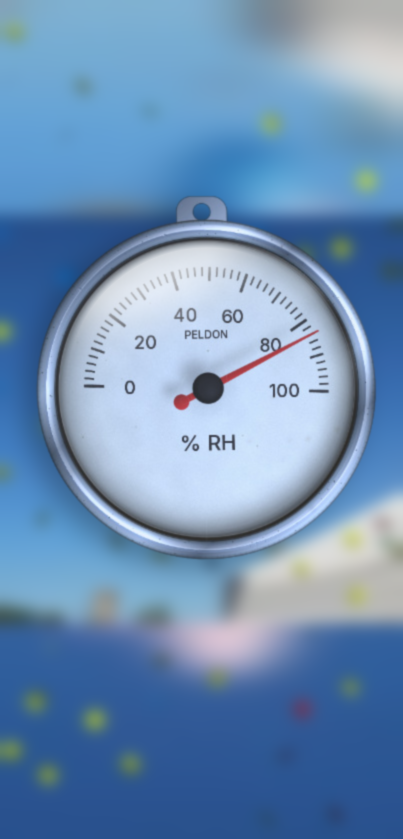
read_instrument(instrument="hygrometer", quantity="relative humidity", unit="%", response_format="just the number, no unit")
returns 84
